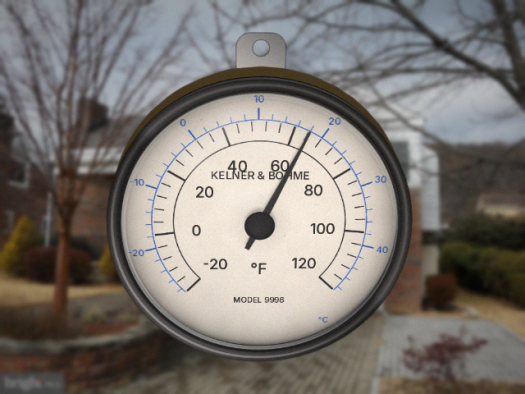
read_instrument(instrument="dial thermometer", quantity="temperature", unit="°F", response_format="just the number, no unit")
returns 64
